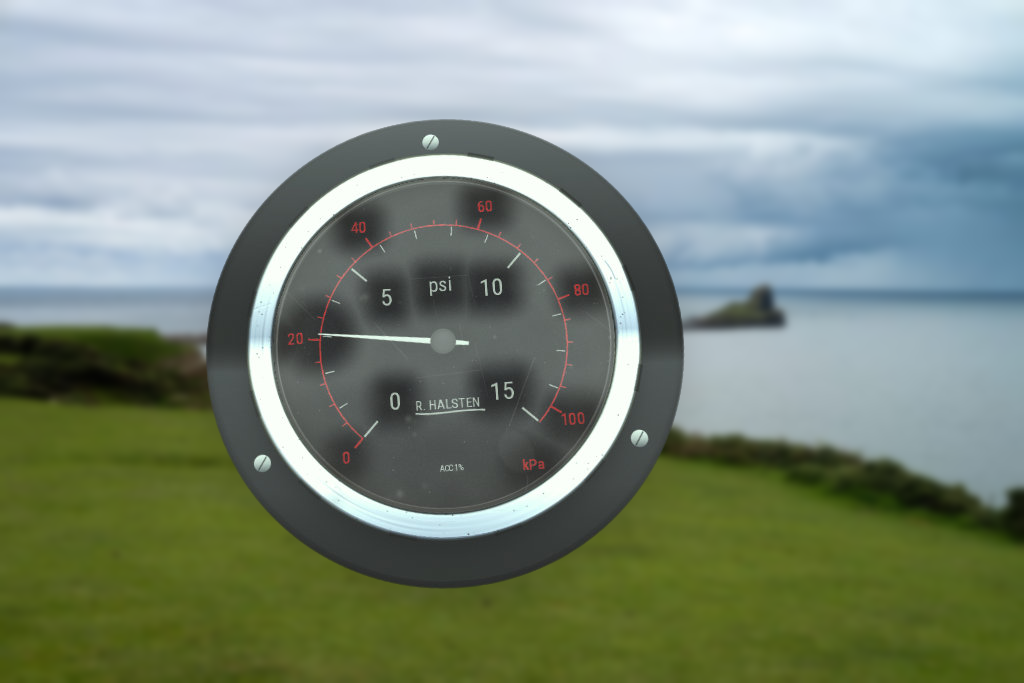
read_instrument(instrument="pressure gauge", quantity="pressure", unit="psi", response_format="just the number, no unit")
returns 3
